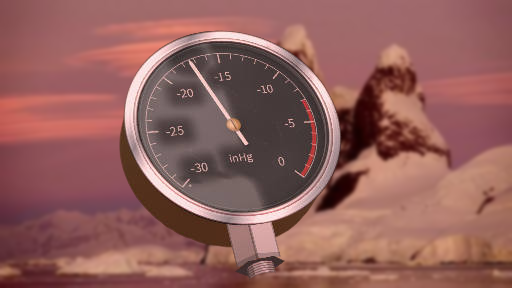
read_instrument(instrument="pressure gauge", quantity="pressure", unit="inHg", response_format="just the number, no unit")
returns -17.5
